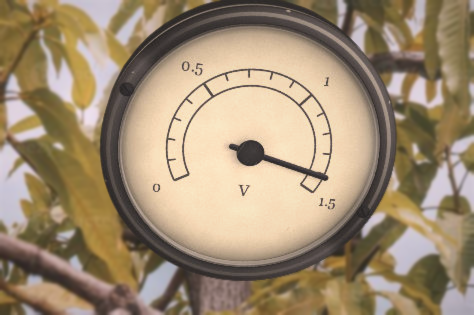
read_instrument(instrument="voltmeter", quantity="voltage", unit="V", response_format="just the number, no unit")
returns 1.4
